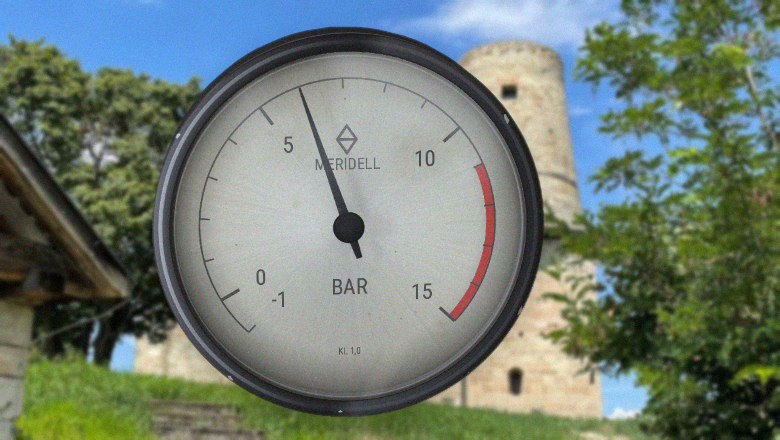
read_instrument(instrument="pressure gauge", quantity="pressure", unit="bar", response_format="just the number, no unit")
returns 6
